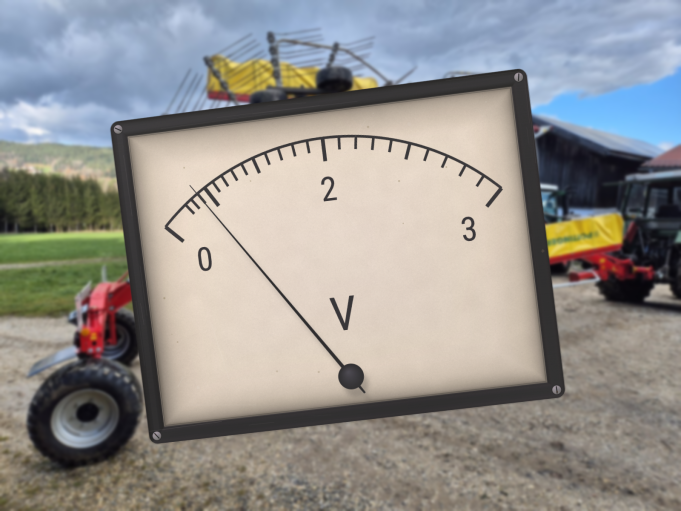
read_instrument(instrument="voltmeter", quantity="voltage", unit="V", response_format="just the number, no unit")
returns 0.9
